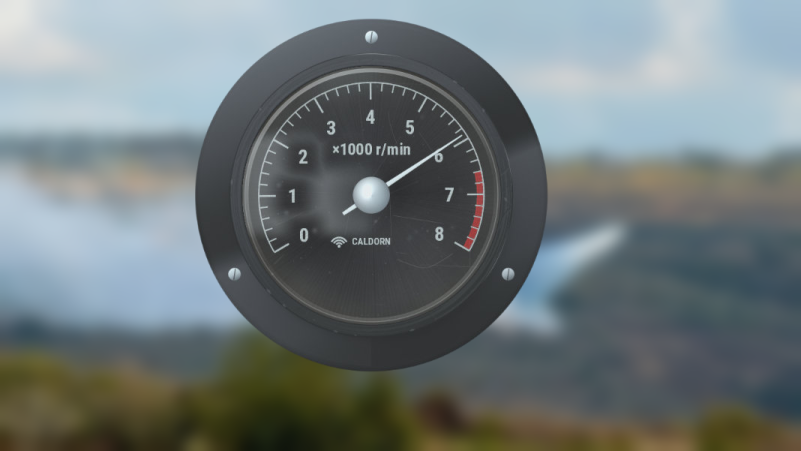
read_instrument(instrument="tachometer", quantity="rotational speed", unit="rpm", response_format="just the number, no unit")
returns 5900
